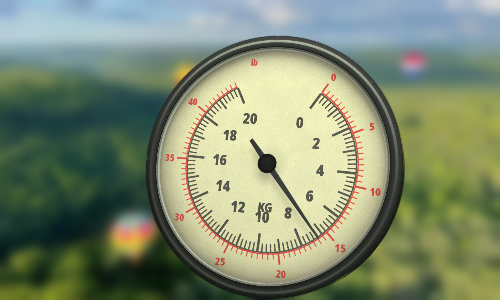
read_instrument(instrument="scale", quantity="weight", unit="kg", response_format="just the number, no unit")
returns 7.2
